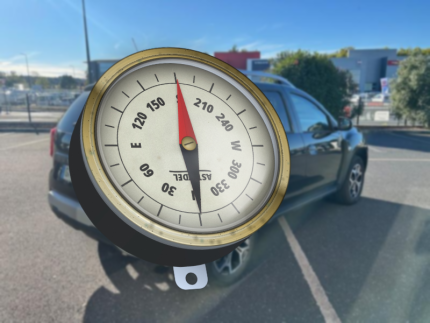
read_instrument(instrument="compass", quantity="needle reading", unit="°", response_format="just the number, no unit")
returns 180
